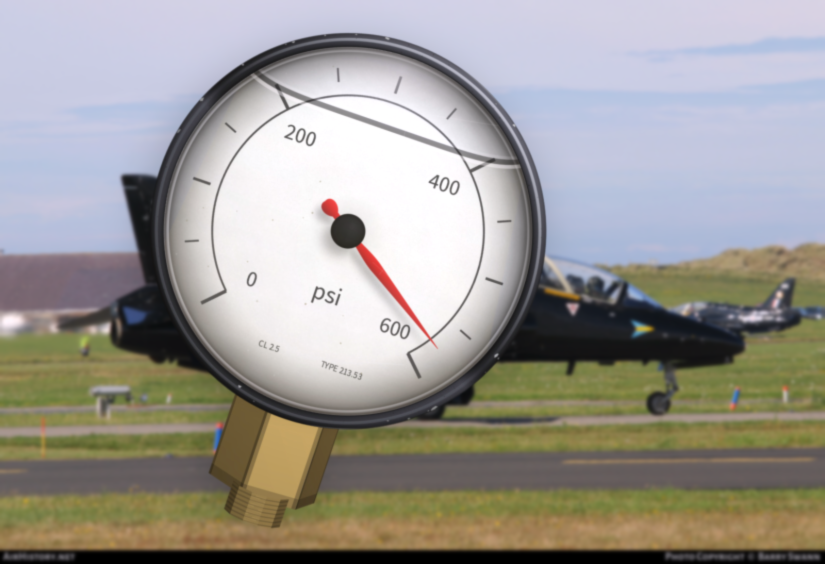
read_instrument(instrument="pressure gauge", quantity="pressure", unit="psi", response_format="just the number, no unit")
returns 575
